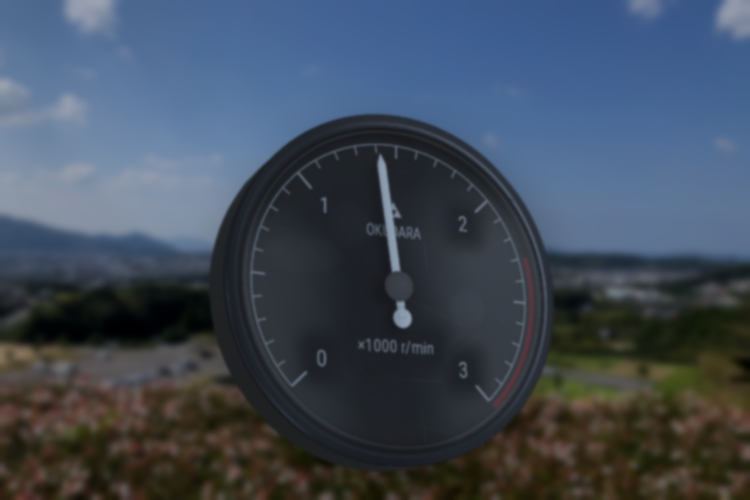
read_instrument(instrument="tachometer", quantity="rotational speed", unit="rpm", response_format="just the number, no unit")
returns 1400
